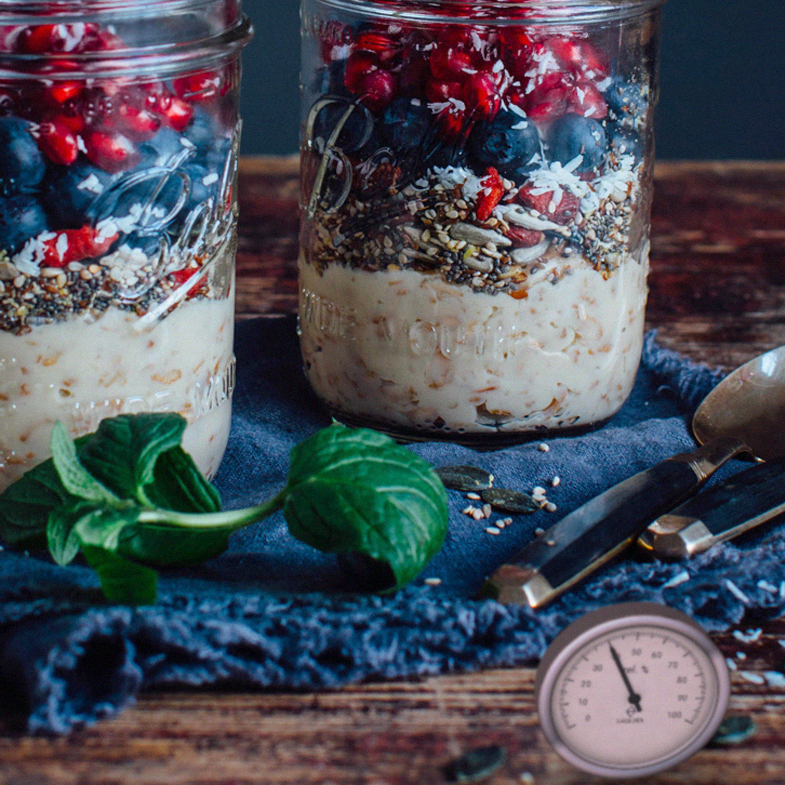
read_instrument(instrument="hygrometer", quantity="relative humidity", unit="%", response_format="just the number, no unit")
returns 40
